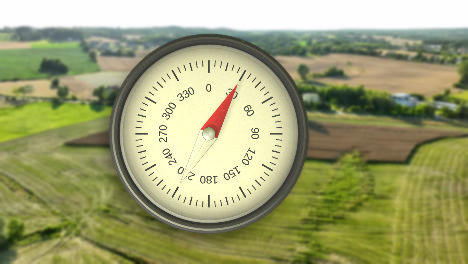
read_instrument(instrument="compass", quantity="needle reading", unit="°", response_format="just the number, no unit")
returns 30
